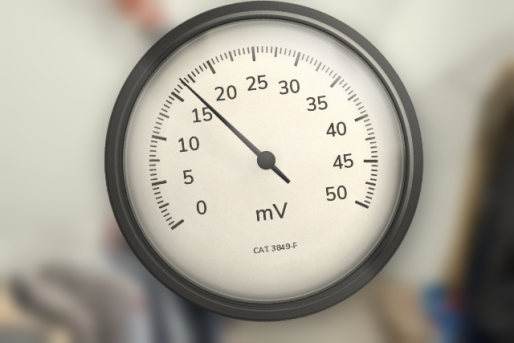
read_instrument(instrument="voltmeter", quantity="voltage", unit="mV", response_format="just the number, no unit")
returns 16.5
